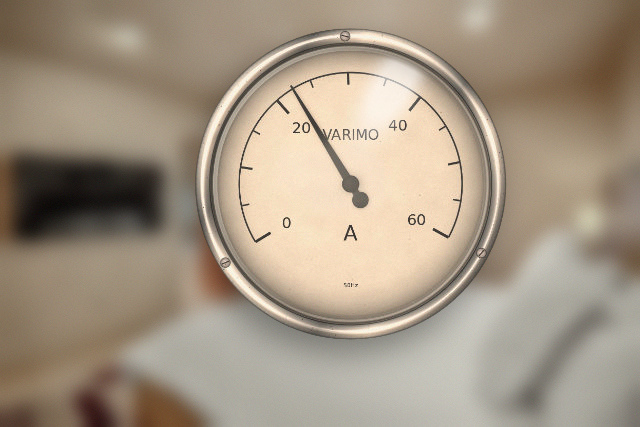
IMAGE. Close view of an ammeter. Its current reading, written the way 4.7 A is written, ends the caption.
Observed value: 22.5 A
